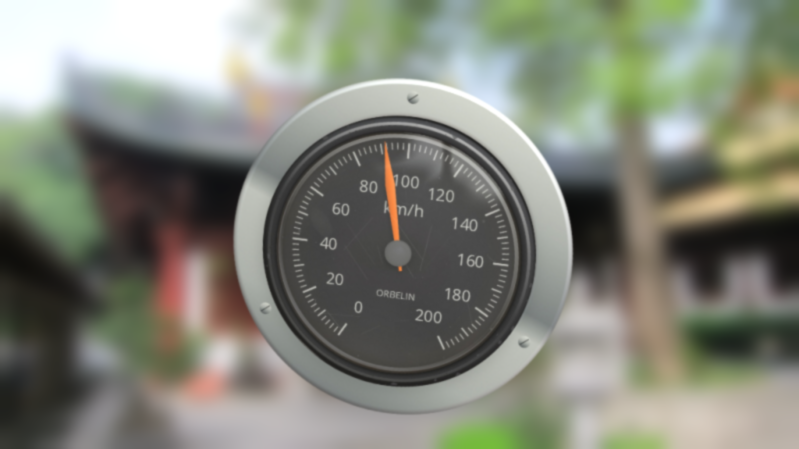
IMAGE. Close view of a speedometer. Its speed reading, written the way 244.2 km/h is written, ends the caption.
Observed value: 92 km/h
